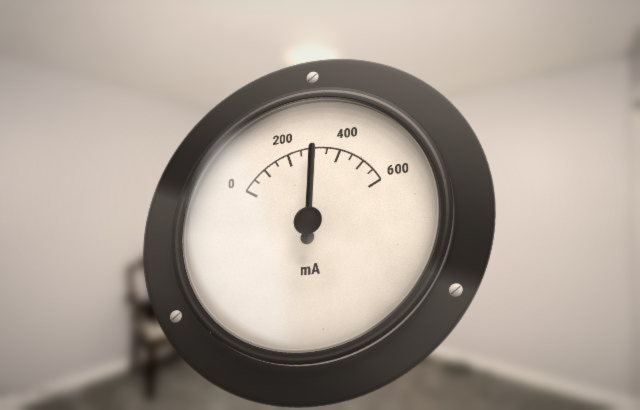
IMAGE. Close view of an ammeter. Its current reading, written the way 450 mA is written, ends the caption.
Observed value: 300 mA
